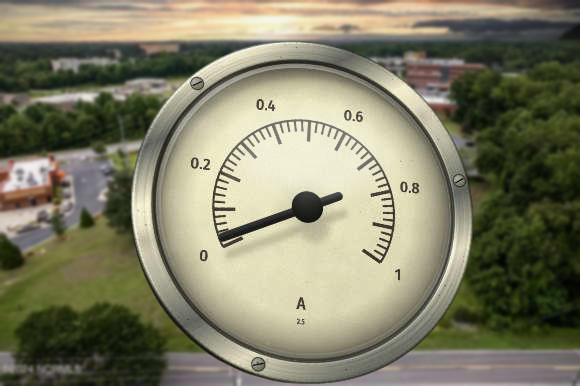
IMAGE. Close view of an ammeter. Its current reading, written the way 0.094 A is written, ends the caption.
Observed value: 0.02 A
